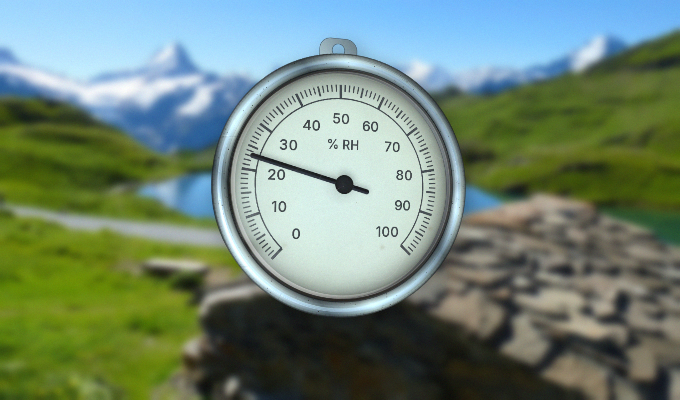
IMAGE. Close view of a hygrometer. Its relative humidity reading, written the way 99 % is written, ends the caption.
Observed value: 23 %
